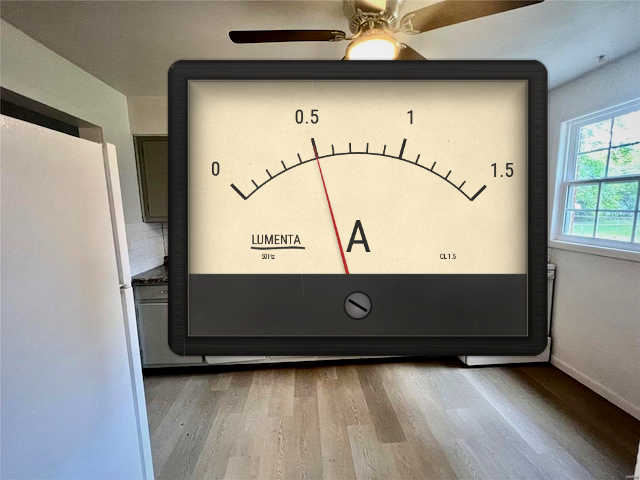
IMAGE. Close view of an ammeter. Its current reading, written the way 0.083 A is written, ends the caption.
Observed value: 0.5 A
